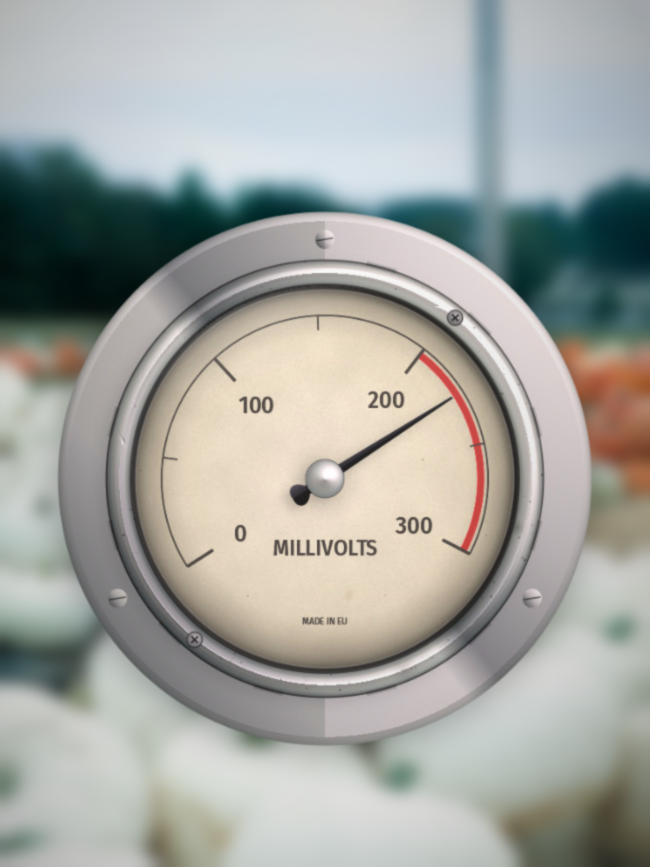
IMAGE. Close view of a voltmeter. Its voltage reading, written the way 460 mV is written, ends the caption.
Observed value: 225 mV
